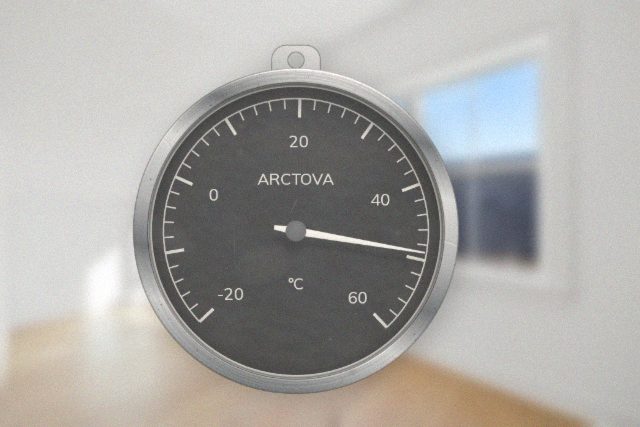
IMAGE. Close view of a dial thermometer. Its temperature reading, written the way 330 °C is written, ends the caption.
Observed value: 49 °C
